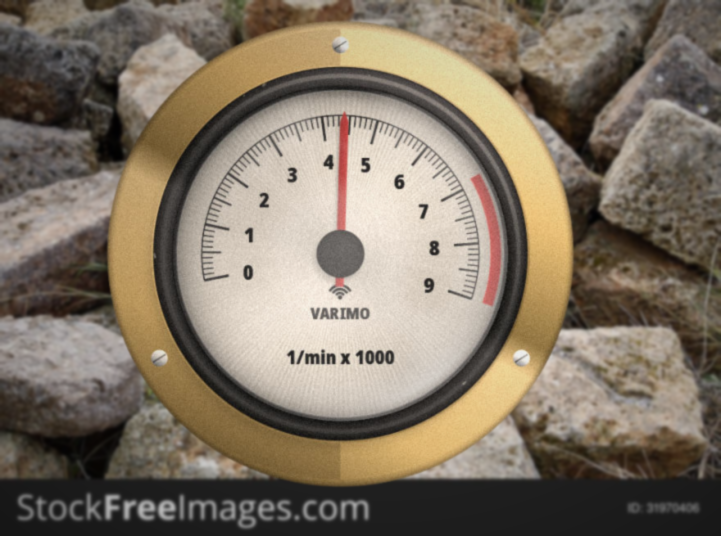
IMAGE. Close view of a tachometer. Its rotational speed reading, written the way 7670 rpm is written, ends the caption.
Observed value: 4400 rpm
